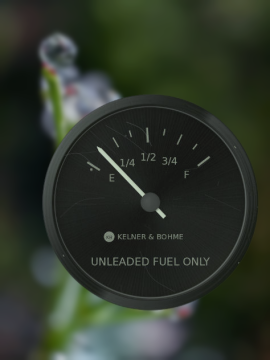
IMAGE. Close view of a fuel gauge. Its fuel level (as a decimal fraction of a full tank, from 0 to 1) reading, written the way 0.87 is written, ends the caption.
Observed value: 0.125
